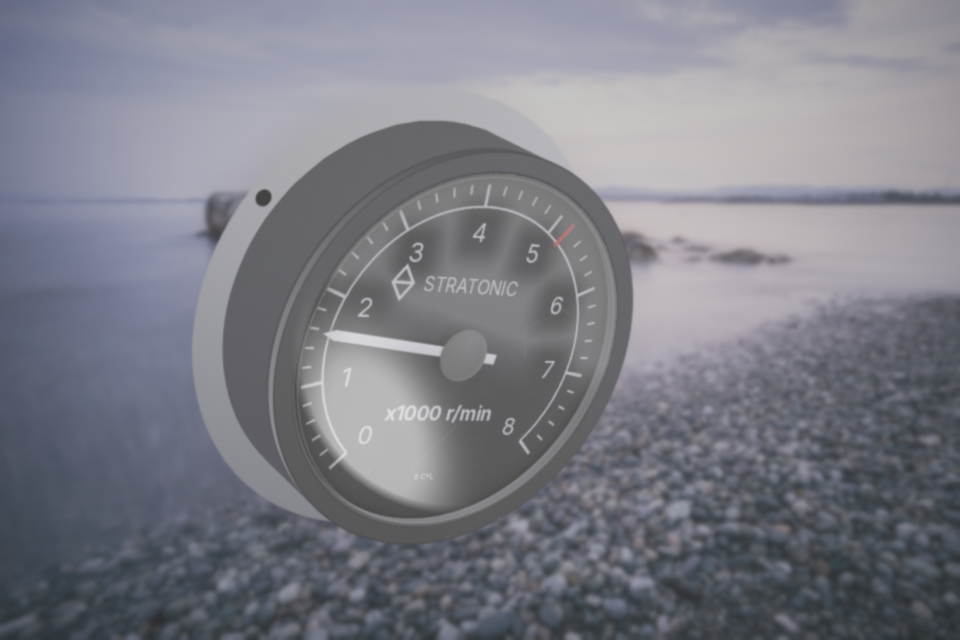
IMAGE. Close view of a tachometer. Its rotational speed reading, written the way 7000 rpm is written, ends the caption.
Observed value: 1600 rpm
